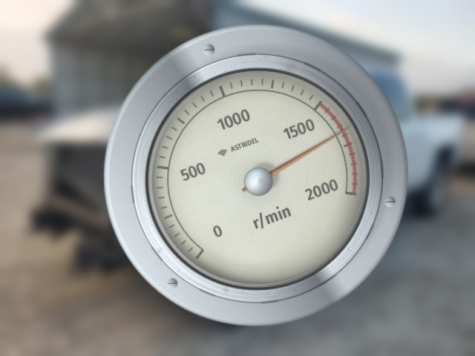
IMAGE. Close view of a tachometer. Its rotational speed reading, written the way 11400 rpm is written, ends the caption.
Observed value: 1675 rpm
